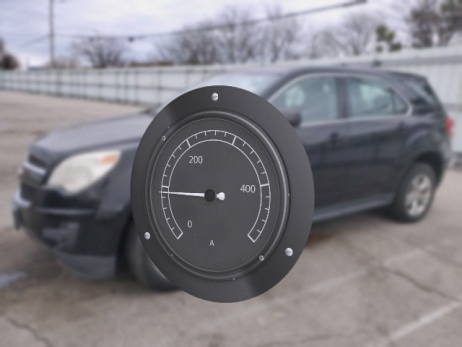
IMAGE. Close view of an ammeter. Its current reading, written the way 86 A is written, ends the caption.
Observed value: 90 A
